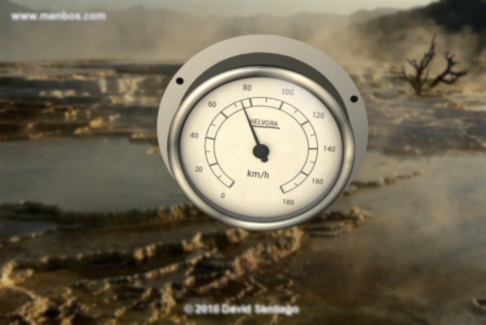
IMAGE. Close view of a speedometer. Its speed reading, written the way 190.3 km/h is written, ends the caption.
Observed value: 75 km/h
